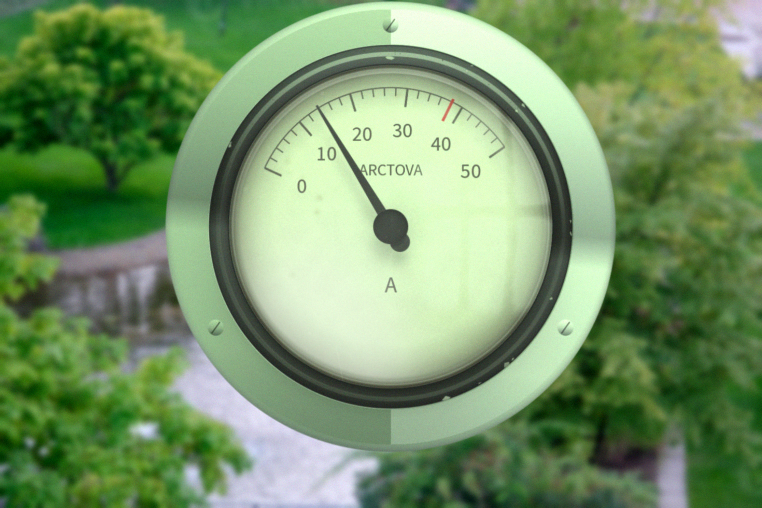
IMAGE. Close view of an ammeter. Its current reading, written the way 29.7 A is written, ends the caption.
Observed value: 14 A
